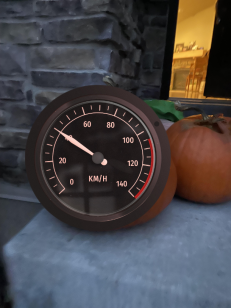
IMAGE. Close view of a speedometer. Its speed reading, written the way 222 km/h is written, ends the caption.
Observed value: 40 km/h
